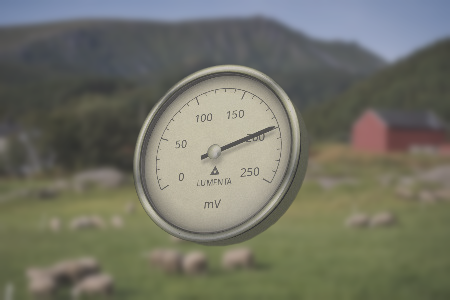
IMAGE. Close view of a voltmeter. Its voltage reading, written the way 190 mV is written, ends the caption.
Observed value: 200 mV
